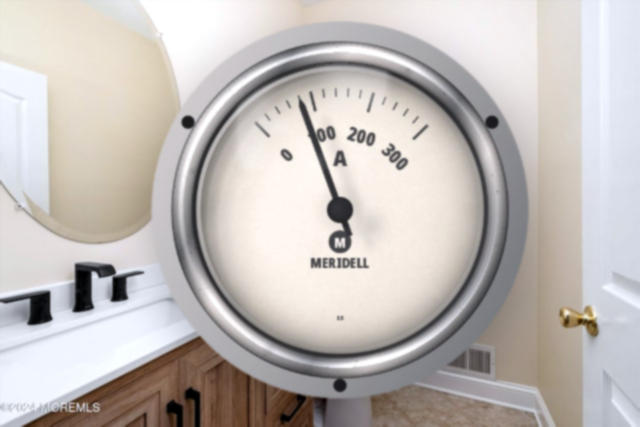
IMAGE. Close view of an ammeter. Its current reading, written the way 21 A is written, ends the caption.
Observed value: 80 A
